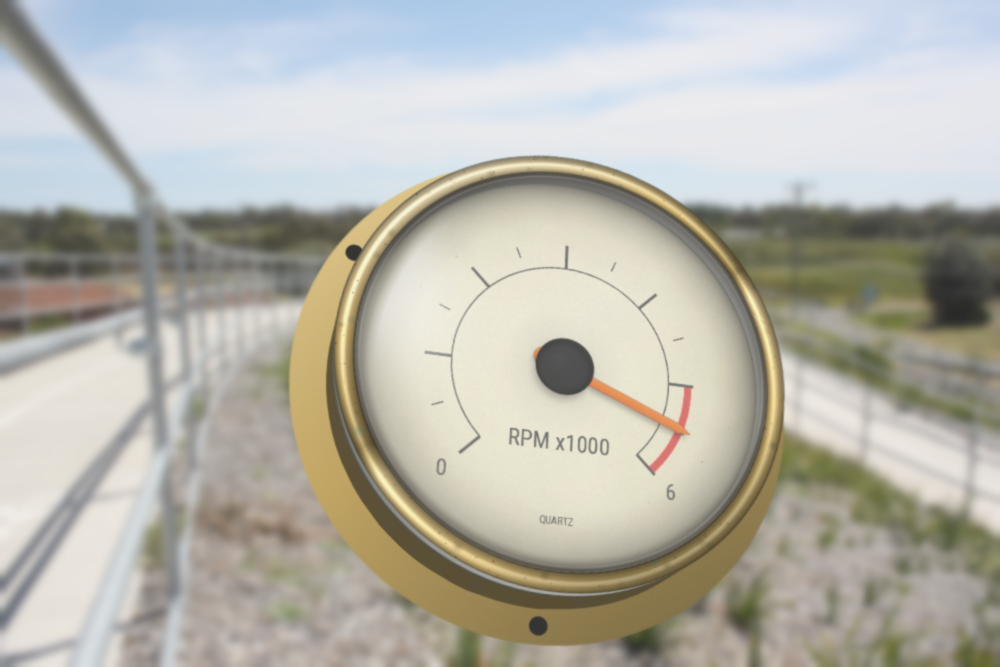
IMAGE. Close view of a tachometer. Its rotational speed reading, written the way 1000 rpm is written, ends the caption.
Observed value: 5500 rpm
